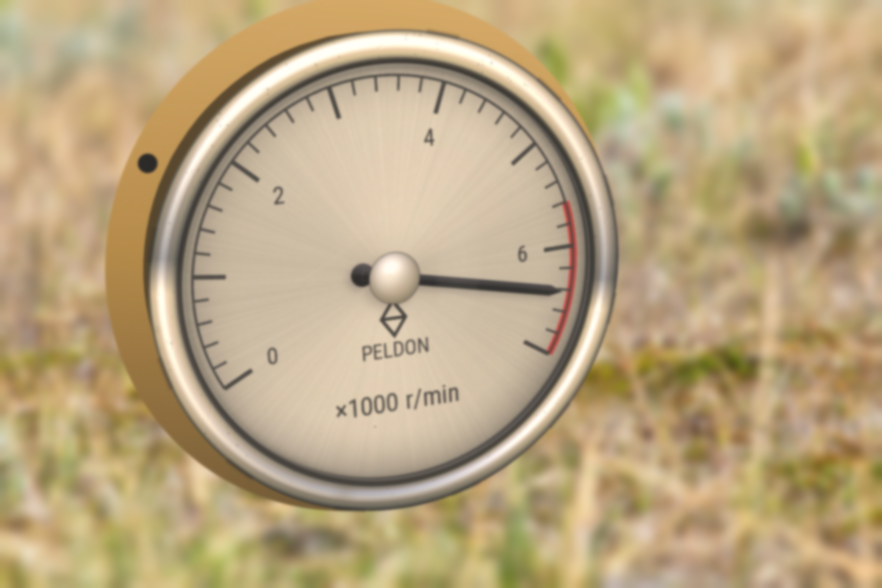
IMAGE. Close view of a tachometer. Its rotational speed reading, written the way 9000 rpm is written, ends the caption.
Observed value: 6400 rpm
